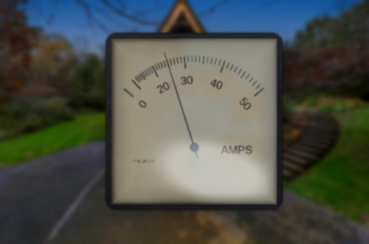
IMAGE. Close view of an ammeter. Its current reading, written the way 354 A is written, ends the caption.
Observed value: 25 A
